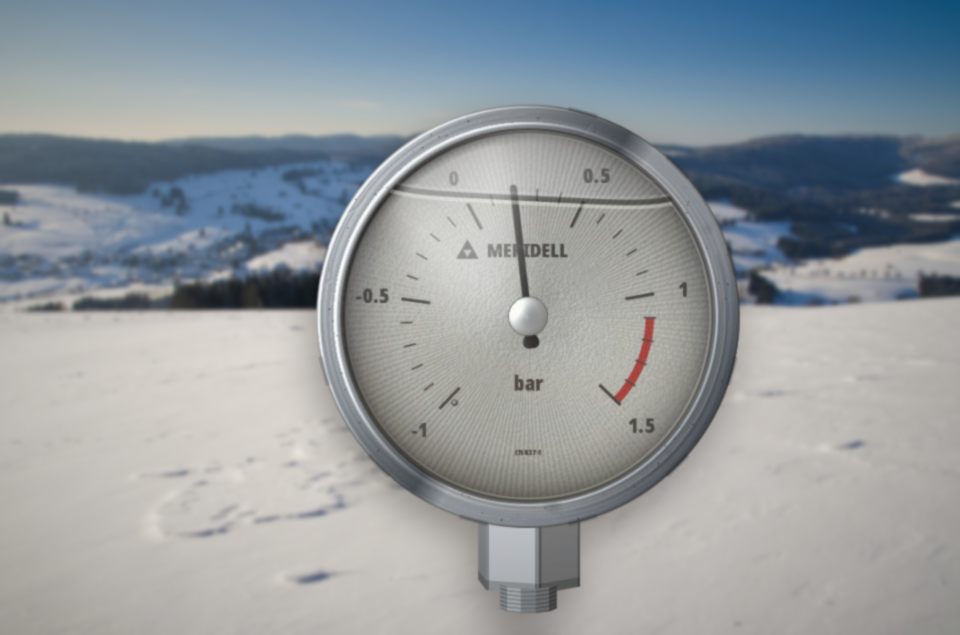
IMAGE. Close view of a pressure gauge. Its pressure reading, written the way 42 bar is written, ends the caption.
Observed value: 0.2 bar
